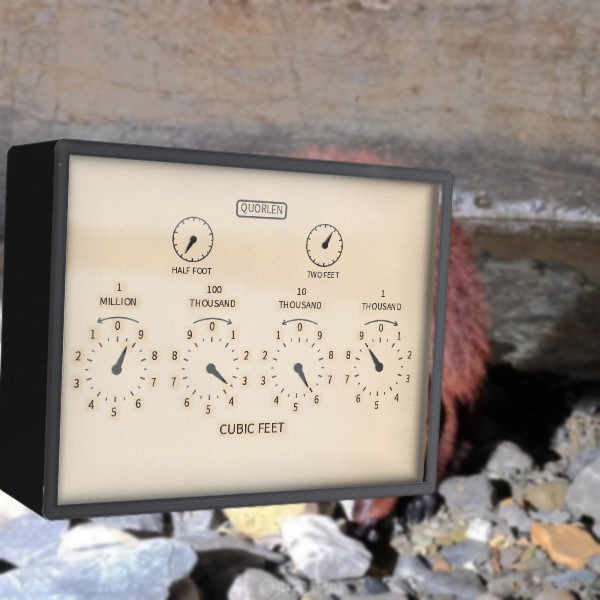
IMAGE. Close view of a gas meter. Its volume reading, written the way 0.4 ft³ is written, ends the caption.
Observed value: 935900 ft³
